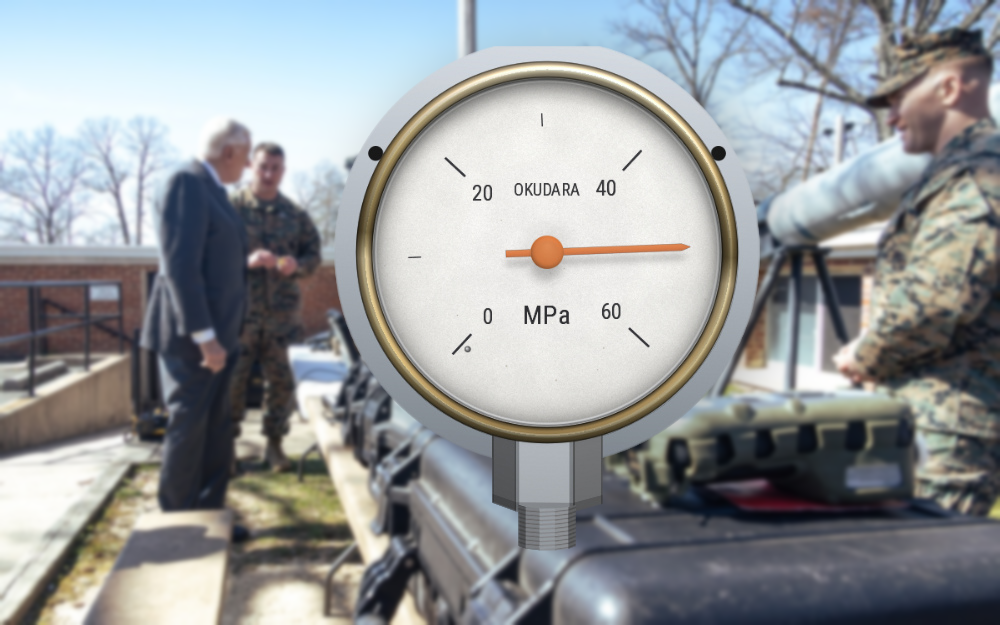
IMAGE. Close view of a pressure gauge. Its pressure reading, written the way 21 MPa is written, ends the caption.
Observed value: 50 MPa
